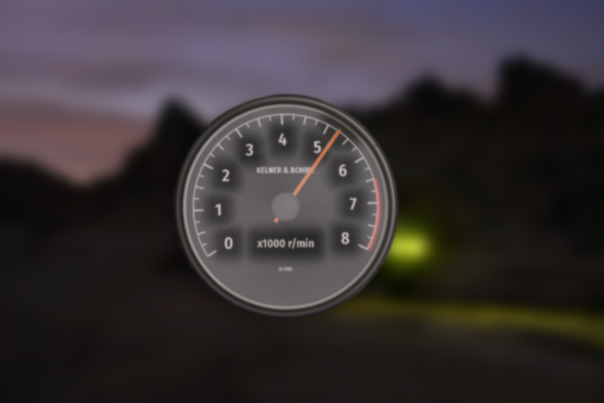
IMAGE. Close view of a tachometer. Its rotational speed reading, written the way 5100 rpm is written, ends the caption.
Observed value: 5250 rpm
